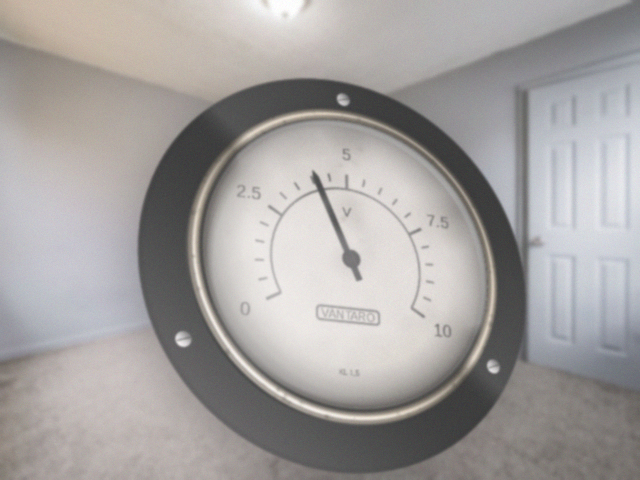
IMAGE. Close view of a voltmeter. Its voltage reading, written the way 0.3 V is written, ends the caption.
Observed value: 4 V
